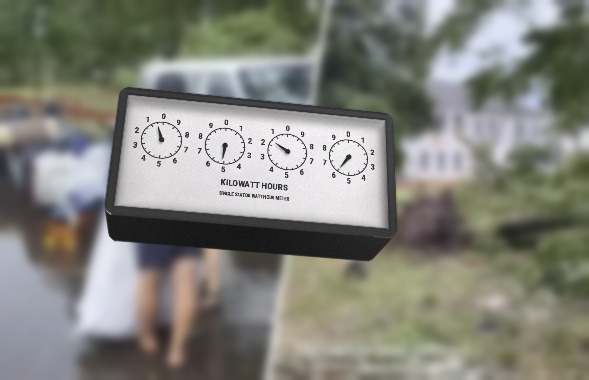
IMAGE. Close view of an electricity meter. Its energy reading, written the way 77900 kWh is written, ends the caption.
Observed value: 516 kWh
